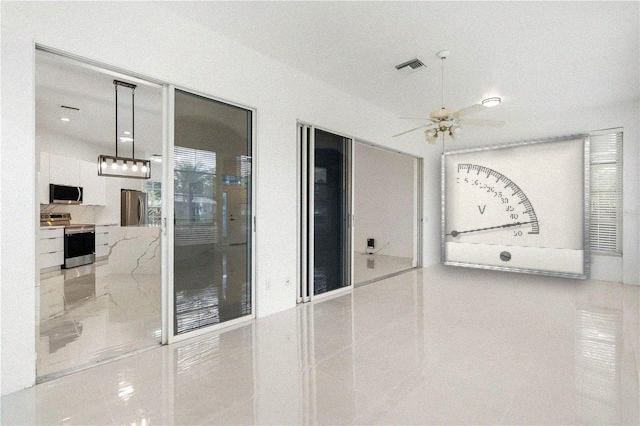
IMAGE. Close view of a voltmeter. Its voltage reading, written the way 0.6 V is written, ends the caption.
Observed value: 45 V
